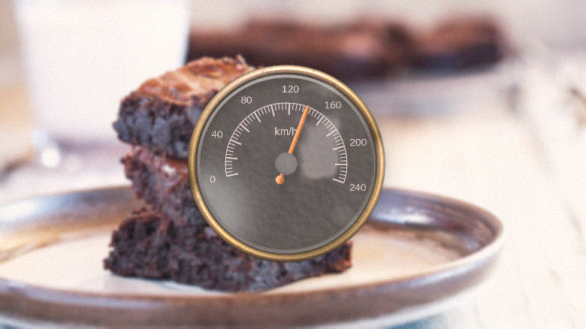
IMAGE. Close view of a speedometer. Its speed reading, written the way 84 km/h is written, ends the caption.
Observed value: 140 km/h
